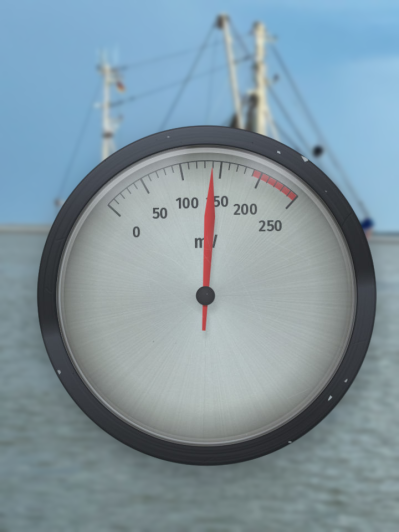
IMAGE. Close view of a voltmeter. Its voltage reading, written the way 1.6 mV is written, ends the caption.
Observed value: 140 mV
